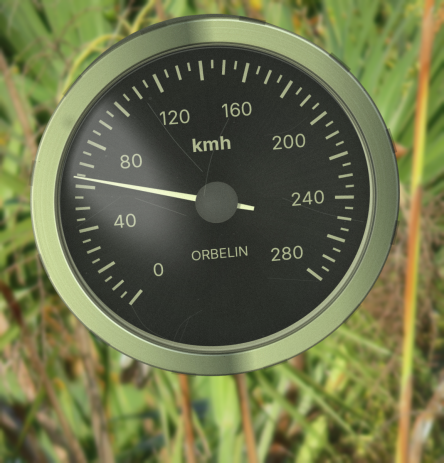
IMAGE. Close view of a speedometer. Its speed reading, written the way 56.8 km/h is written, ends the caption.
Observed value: 65 km/h
